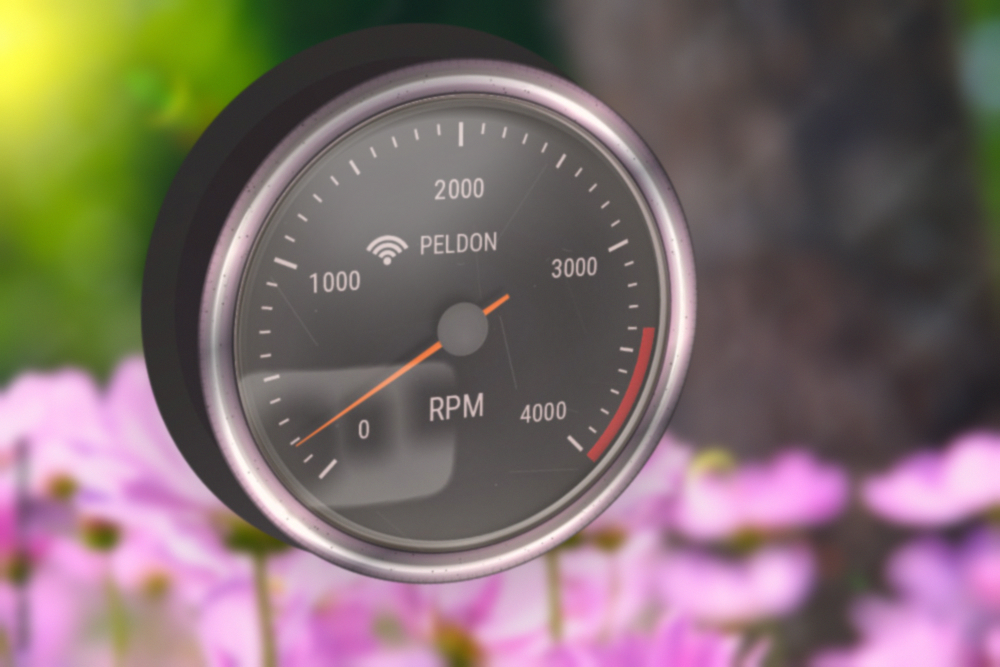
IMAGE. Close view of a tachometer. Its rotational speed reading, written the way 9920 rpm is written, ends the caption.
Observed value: 200 rpm
